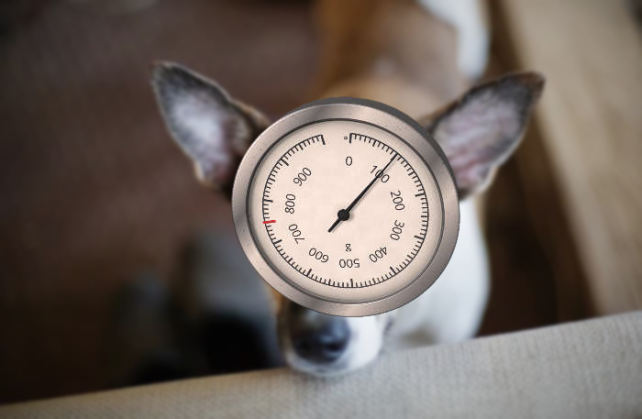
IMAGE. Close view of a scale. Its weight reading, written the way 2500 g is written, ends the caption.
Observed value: 100 g
